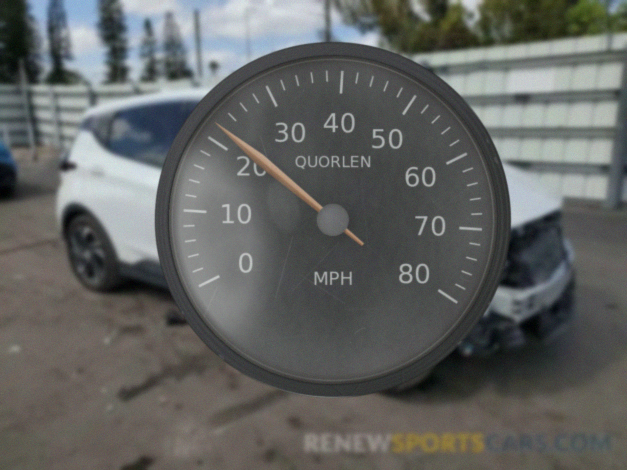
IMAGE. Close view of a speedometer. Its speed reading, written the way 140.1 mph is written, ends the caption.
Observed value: 22 mph
